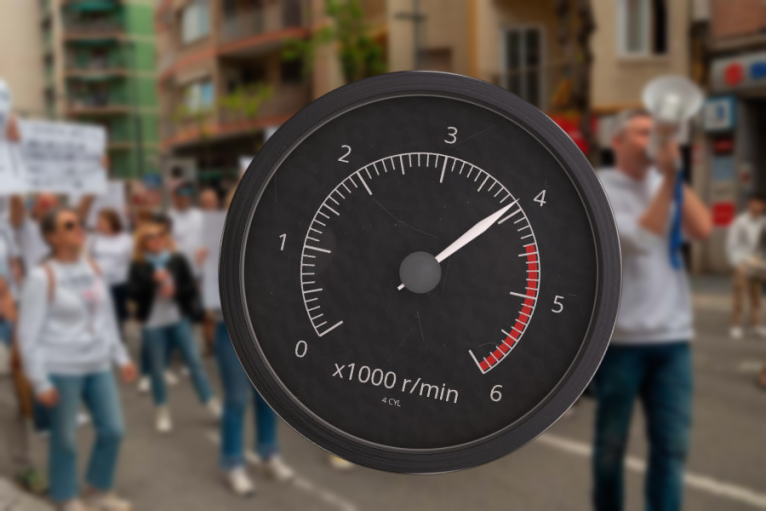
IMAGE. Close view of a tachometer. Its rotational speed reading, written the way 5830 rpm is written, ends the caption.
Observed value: 3900 rpm
